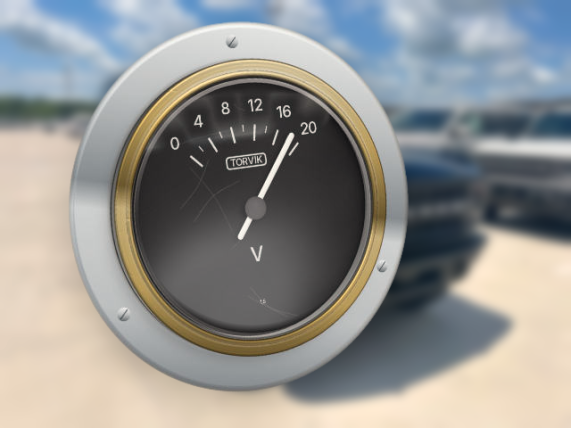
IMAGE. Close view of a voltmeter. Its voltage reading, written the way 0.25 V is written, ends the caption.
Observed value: 18 V
